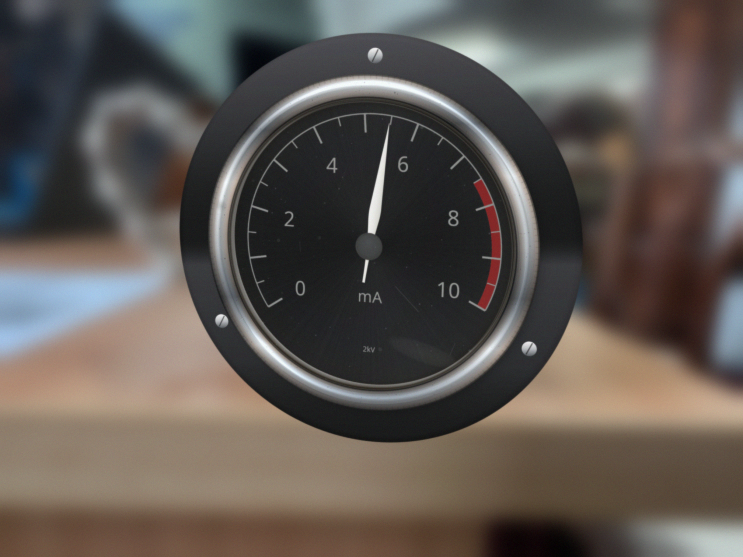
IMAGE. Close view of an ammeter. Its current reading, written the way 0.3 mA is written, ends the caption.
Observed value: 5.5 mA
